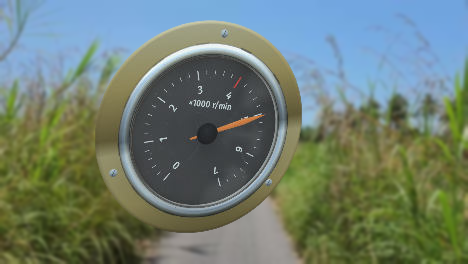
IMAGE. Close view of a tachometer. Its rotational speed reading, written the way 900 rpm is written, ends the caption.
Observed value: 5000 rpm
